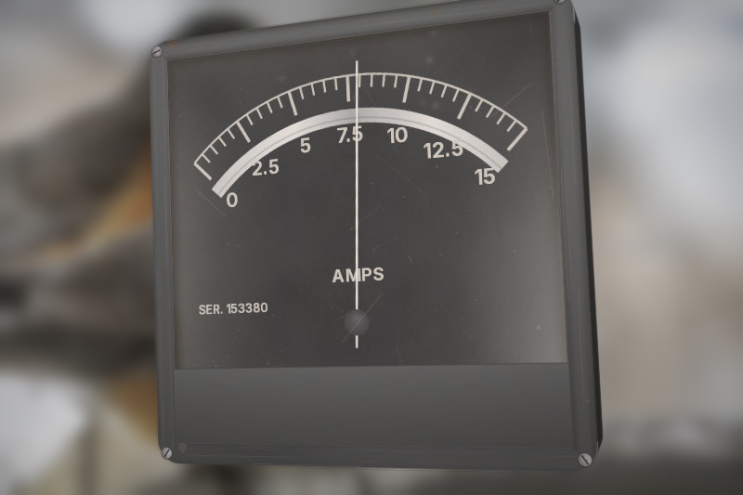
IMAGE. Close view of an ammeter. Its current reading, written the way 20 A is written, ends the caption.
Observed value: 8 A
